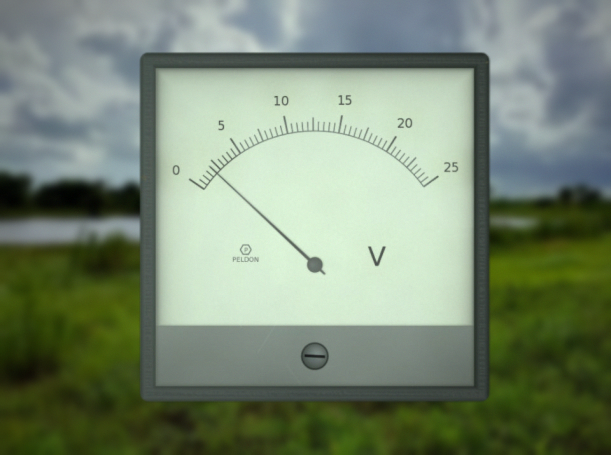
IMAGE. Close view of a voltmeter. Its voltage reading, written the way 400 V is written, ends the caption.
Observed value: 2 V
